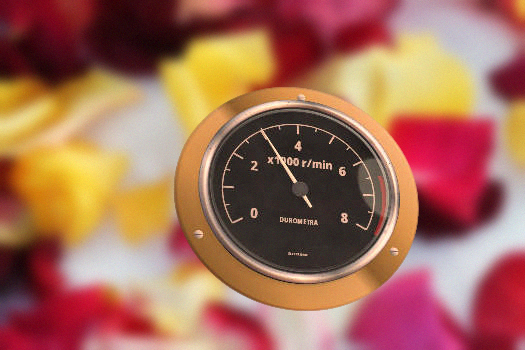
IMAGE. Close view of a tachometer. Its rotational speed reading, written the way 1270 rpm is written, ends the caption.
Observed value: 3000 rpm
